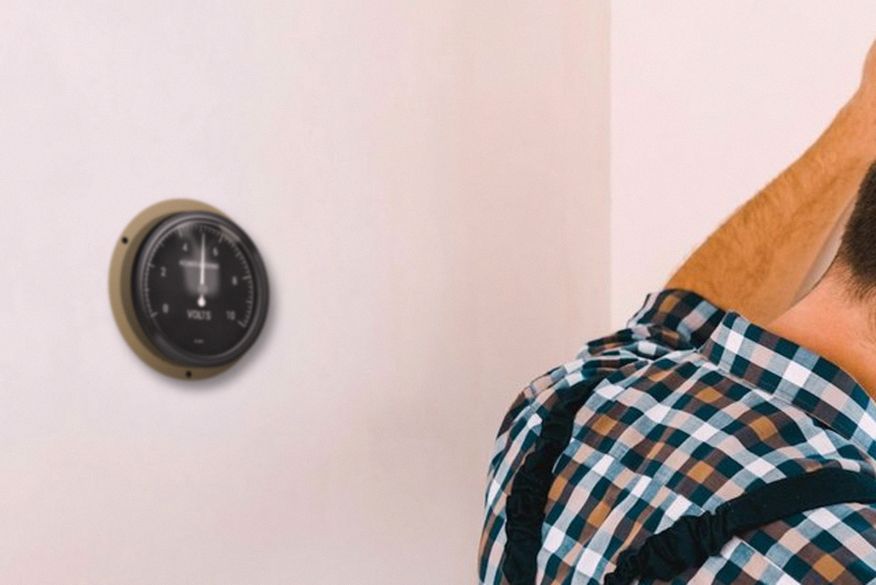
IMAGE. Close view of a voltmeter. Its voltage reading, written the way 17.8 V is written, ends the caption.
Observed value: 5 V
